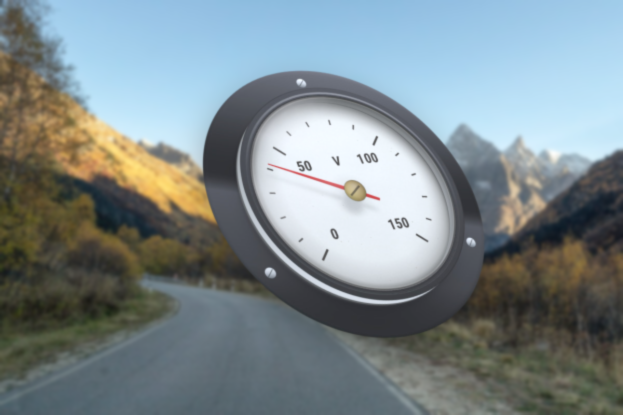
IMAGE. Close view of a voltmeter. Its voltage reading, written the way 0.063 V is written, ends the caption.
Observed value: 40 V
